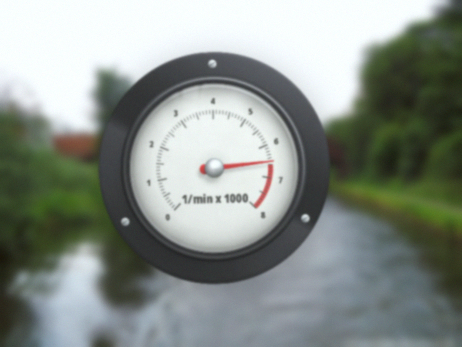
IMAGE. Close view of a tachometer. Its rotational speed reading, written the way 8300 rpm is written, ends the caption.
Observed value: 6500 rpm
